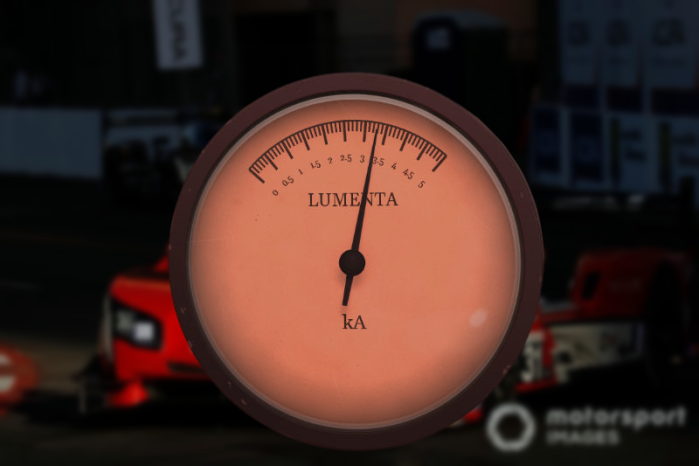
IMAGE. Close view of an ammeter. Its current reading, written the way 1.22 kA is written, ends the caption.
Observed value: 3.3 kA
